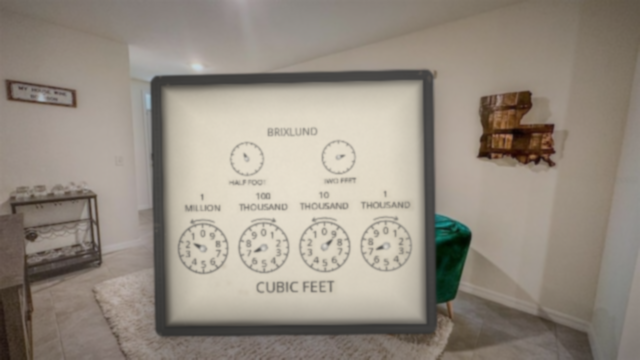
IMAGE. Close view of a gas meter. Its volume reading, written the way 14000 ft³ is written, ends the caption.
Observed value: 168700 ft³
